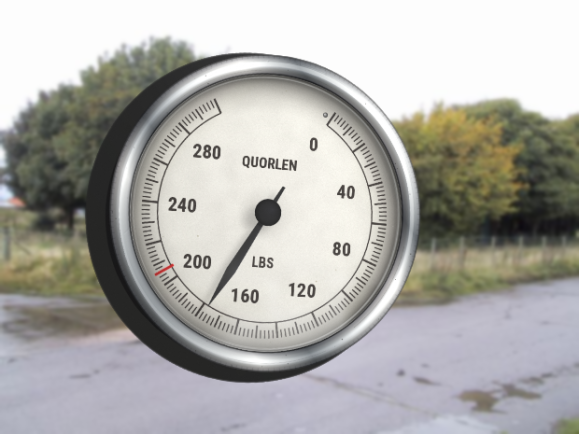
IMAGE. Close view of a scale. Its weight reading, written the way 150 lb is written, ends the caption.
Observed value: 178 lb
